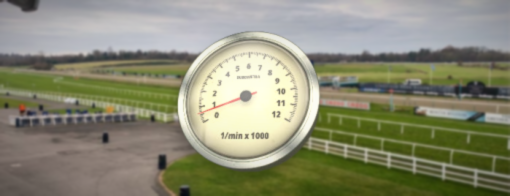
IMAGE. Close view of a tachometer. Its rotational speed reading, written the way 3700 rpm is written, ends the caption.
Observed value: 500 rpm
